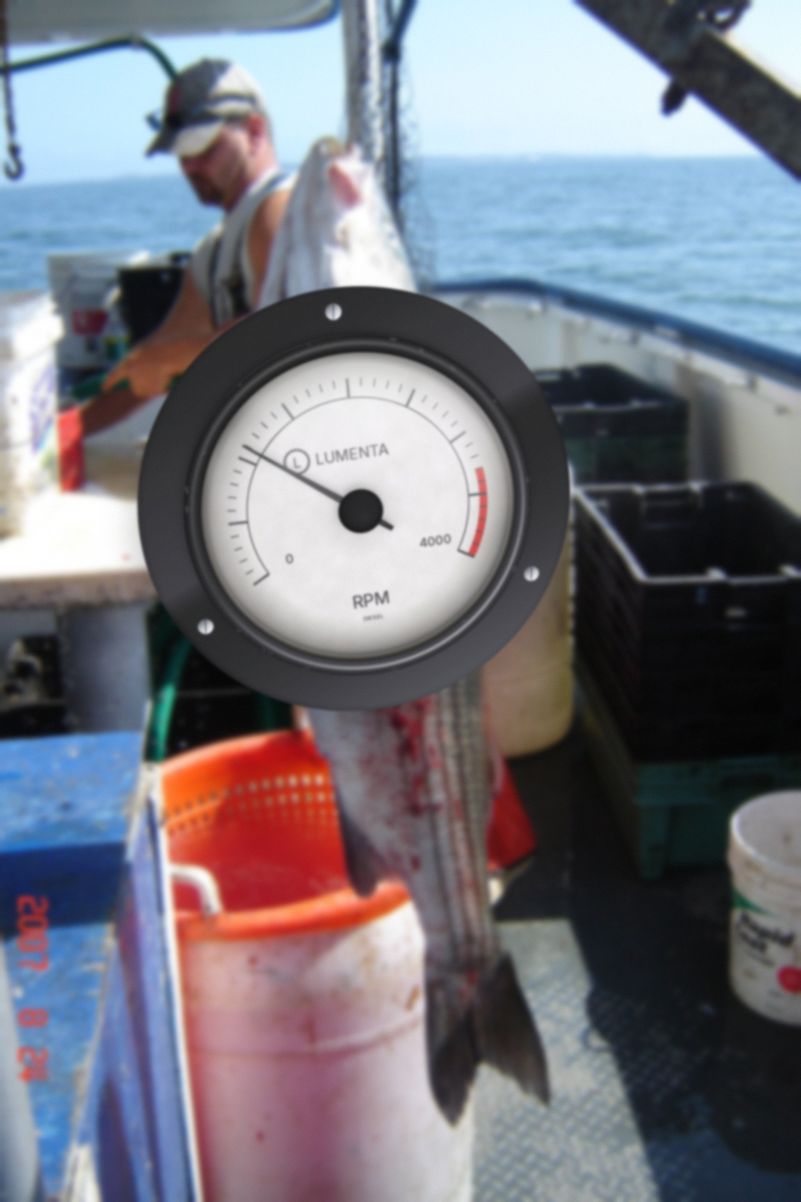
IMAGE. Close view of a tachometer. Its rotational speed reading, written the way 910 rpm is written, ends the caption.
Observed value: 1100 rpm
